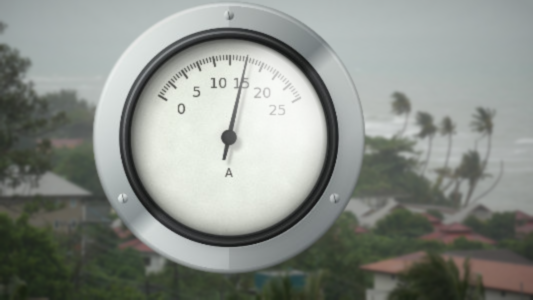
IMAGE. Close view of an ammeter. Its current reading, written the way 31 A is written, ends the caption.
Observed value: 15 A
